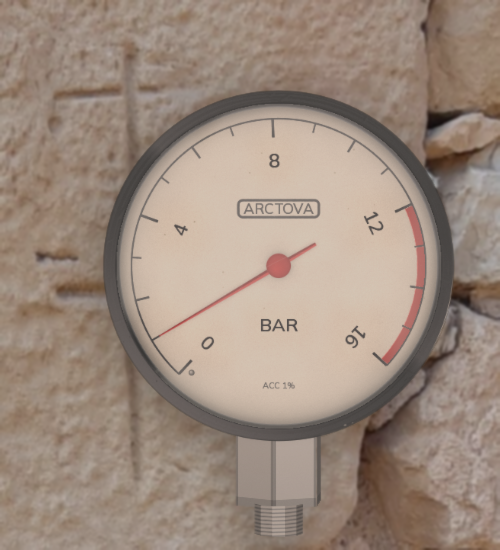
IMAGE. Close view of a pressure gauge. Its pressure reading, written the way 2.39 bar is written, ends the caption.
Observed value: 1 bar
